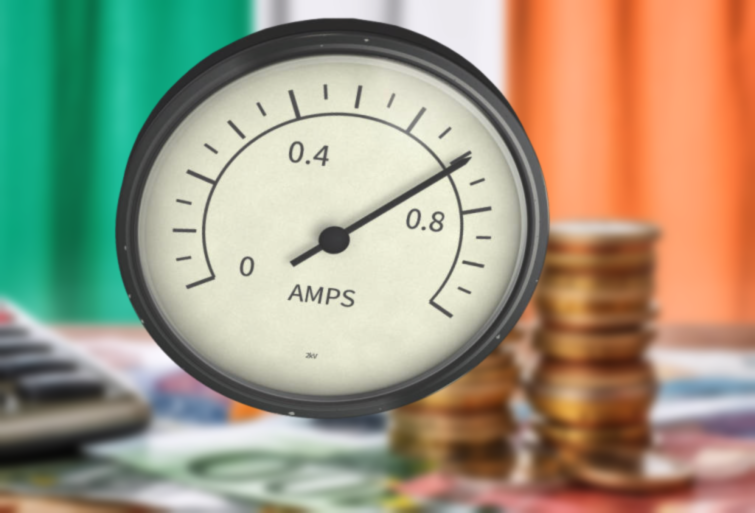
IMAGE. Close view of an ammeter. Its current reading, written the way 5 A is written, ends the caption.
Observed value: 0.7 A
